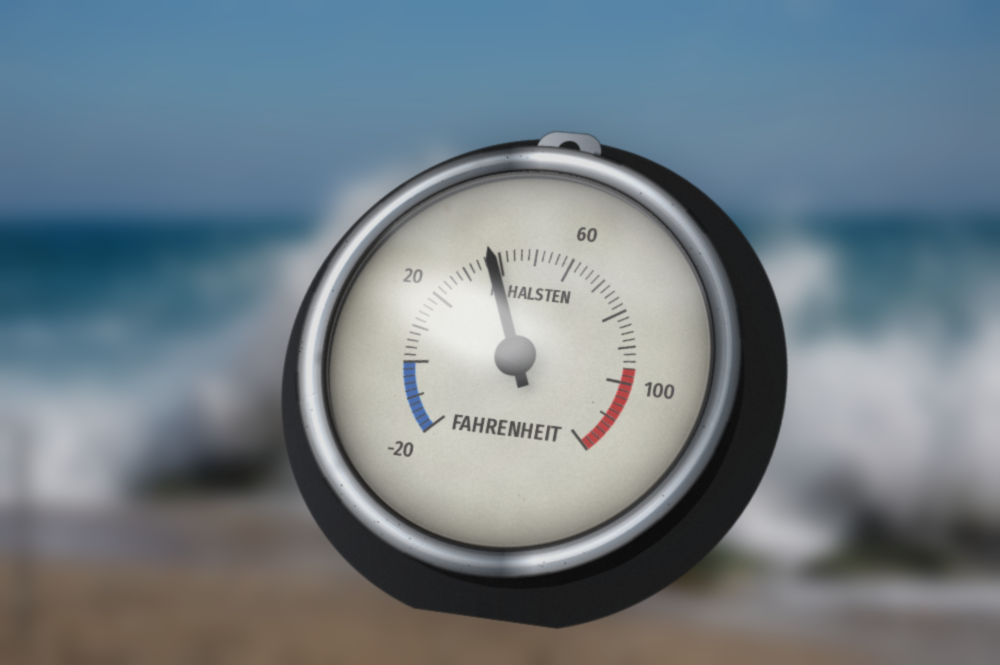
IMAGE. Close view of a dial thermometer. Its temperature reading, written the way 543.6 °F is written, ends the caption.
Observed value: 38 °F
